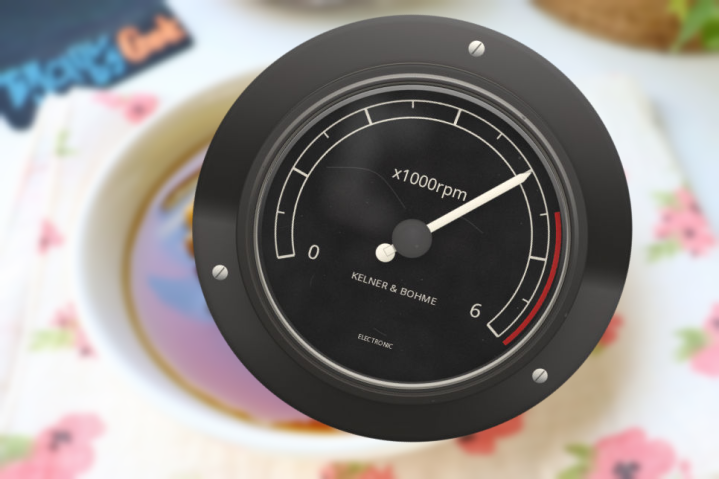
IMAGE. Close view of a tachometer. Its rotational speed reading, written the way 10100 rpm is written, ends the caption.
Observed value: 4000 rpm
